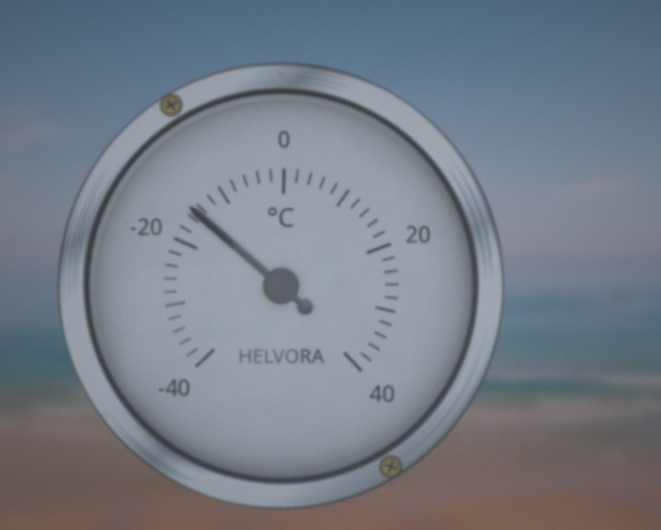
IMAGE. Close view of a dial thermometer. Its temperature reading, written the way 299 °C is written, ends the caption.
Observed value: -15 °C
